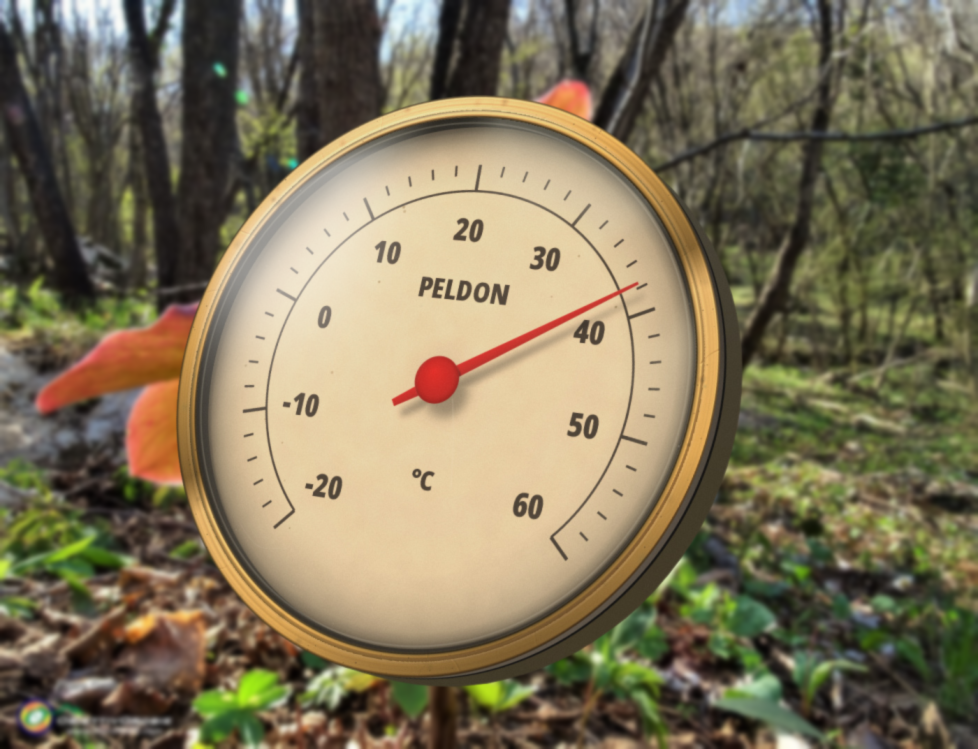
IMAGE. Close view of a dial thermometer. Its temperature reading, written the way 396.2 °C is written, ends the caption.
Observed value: 38 °C
